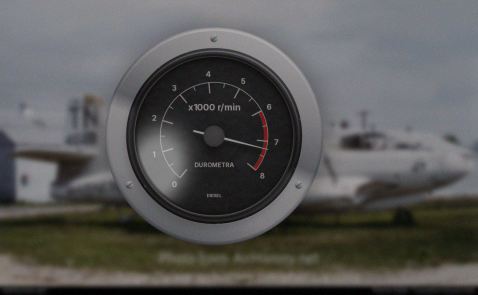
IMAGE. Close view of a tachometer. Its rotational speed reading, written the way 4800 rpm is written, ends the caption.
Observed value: 7250 rpm
